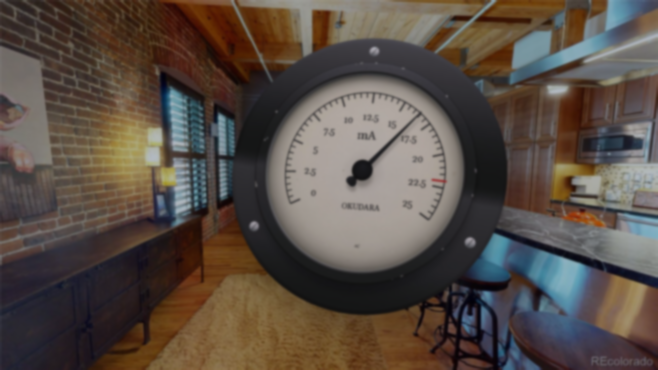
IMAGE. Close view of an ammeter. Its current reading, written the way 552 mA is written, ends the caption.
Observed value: 16.5 mA
